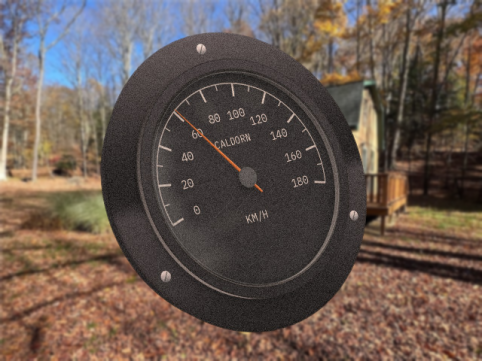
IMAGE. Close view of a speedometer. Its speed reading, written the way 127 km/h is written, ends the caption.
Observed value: 60 km/h
